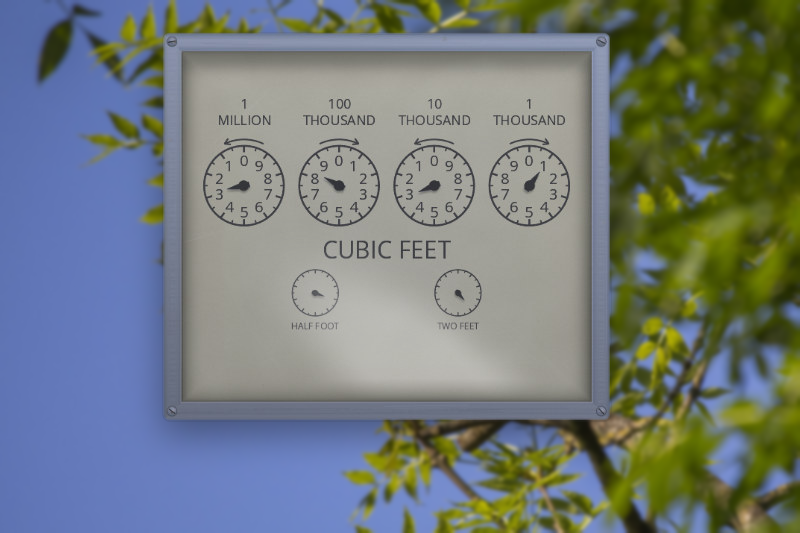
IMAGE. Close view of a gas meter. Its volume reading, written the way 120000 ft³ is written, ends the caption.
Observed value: 283100 ft³
